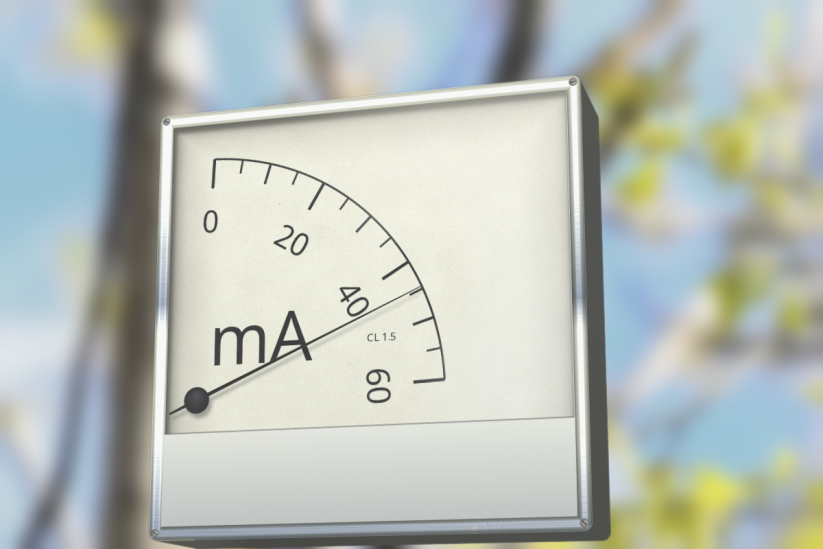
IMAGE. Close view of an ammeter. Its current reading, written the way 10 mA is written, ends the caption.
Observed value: 45 mA
